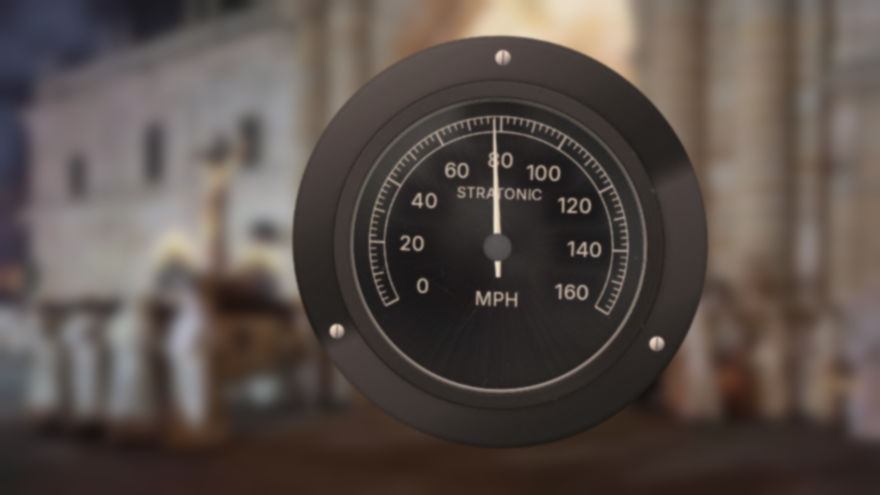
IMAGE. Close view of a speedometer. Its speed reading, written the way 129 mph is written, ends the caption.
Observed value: 78 mph
